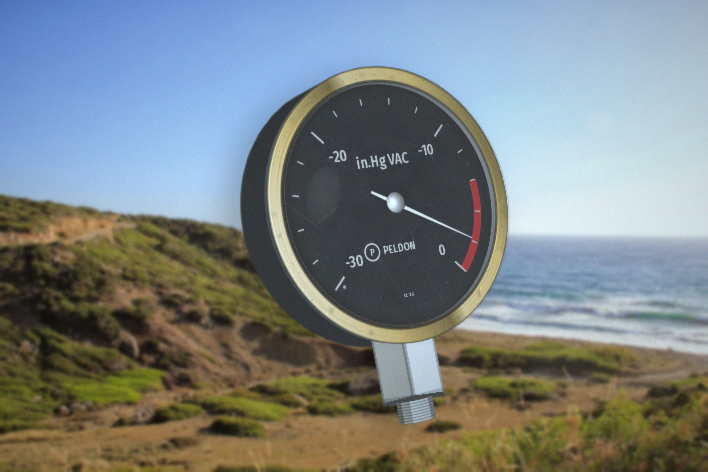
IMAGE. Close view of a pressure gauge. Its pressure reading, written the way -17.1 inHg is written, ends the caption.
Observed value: -2 inHg
